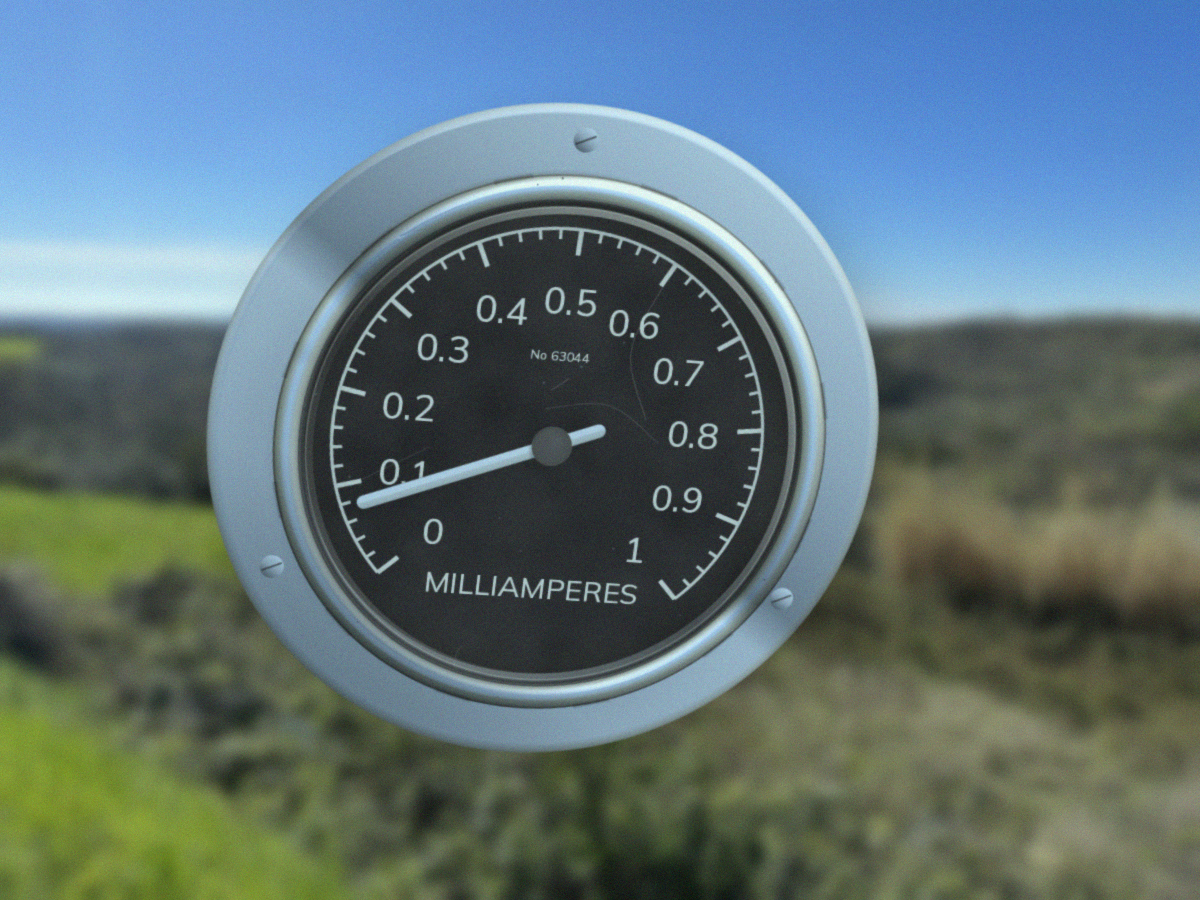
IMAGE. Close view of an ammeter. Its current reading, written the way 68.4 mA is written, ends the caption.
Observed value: 0.08 mA
